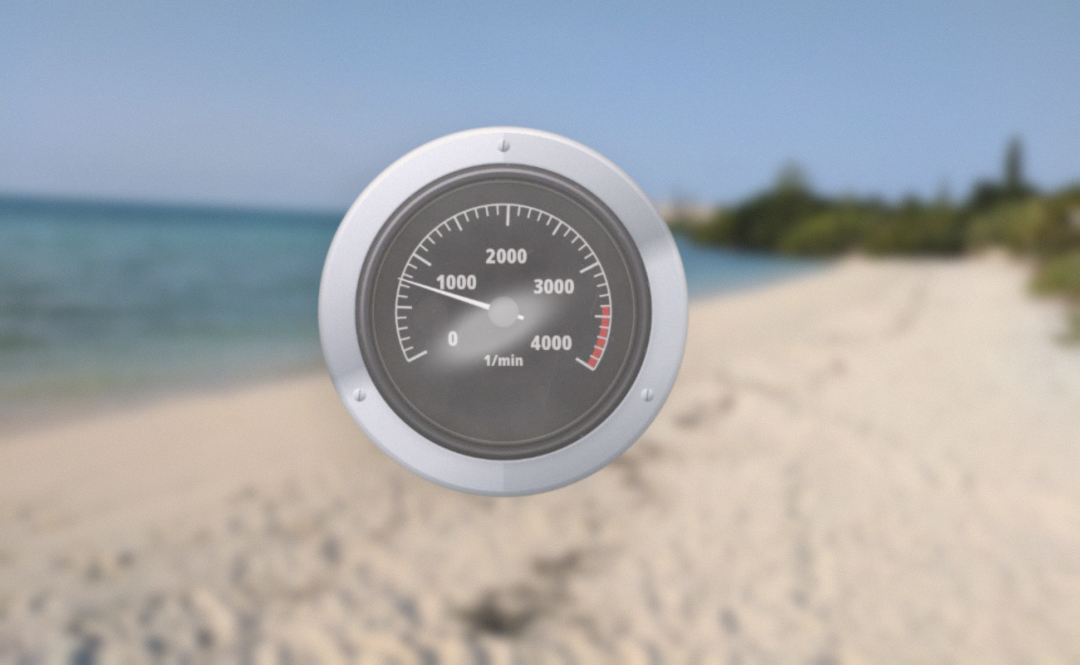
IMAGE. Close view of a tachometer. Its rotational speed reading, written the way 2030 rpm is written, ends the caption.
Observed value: 750 rpm
